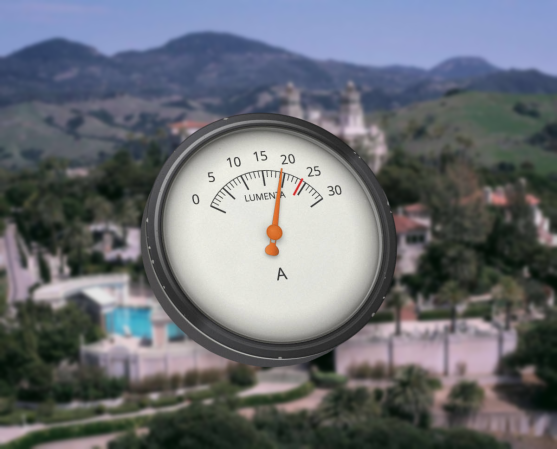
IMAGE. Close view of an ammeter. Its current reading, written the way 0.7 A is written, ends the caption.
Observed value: 19 A
